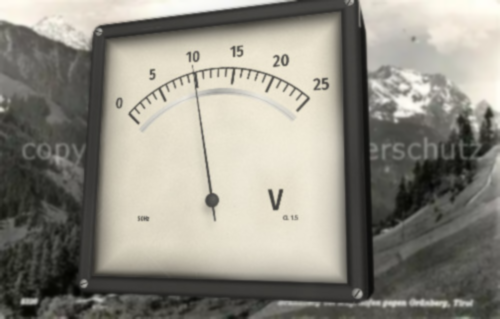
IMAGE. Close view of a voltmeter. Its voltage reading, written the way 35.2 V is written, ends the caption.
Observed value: 10 V
